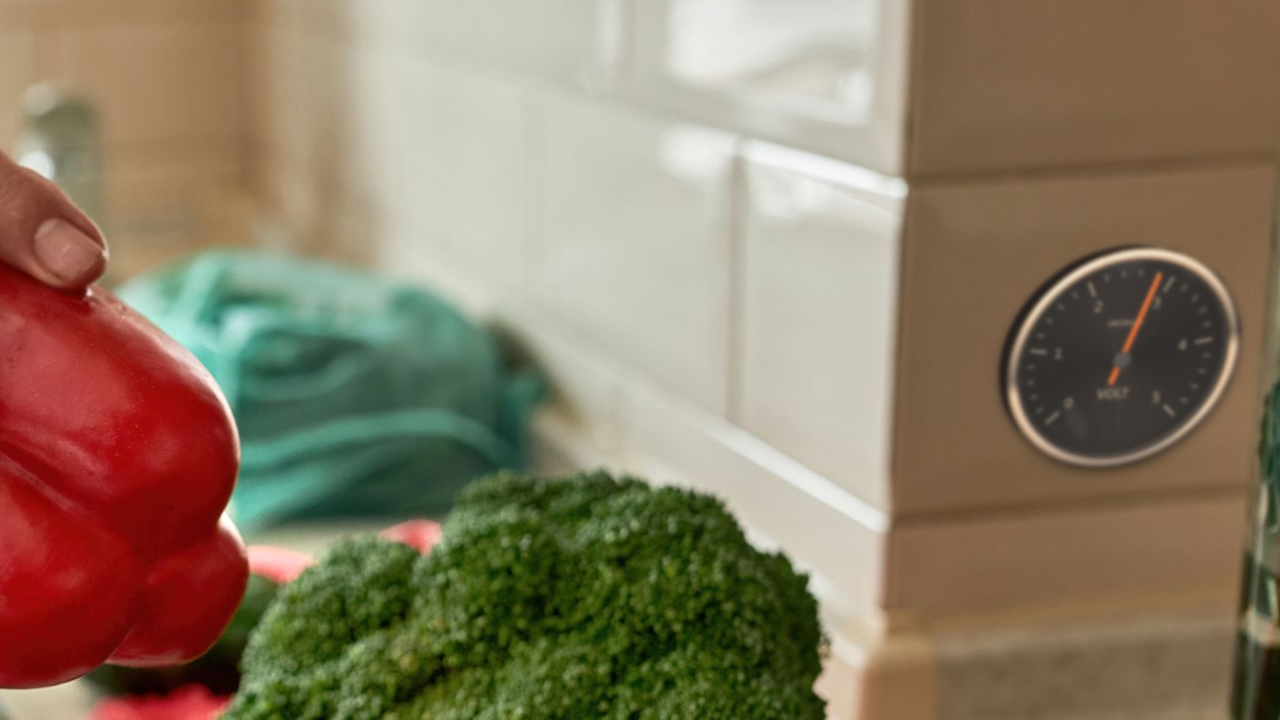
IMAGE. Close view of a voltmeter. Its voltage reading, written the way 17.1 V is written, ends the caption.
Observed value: 2.8 V
